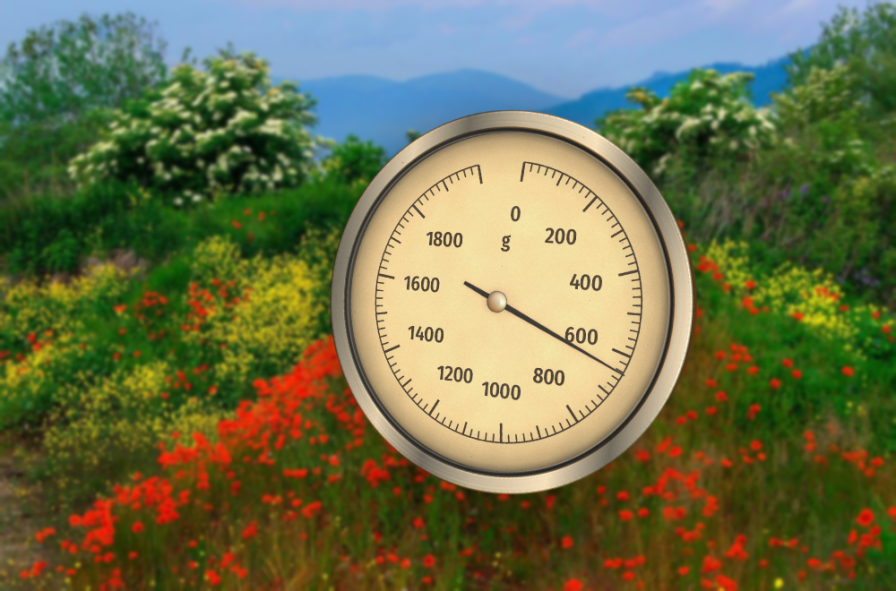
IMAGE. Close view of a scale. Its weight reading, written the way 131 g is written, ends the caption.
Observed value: 640 g
